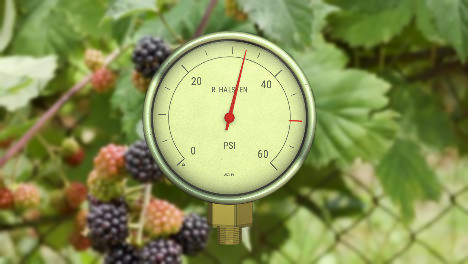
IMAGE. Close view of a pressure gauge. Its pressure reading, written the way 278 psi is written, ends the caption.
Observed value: 32.5 psi
